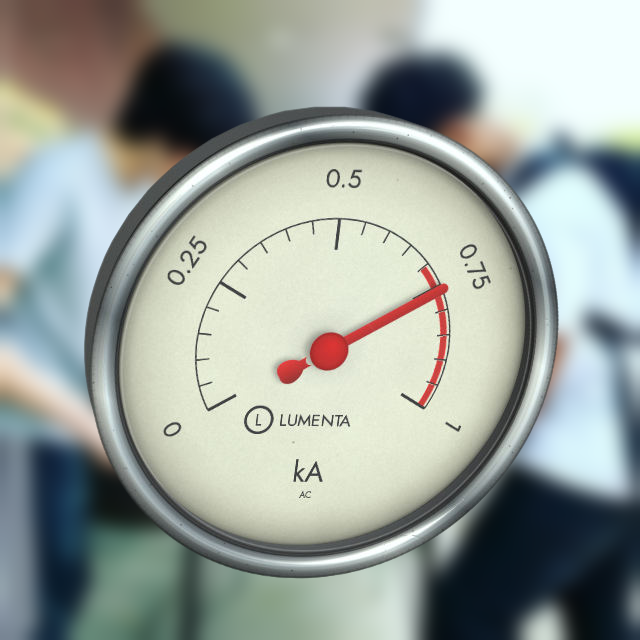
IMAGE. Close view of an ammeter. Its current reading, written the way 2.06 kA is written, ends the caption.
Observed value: 0.75 kA
